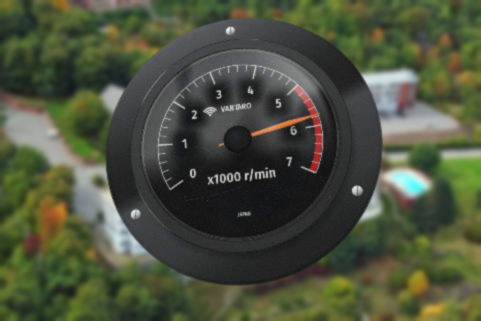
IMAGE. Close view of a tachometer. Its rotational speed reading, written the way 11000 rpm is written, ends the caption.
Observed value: 5800 rpm
